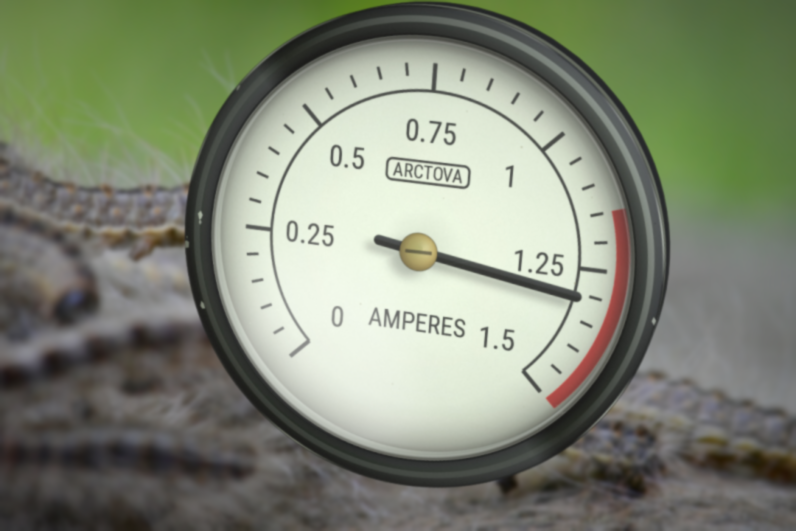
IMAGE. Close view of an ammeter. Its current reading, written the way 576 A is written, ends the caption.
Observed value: 1.3 A
